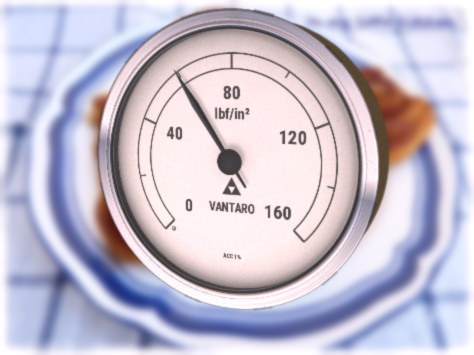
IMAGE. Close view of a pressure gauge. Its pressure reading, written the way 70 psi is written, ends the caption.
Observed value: 60 psi
